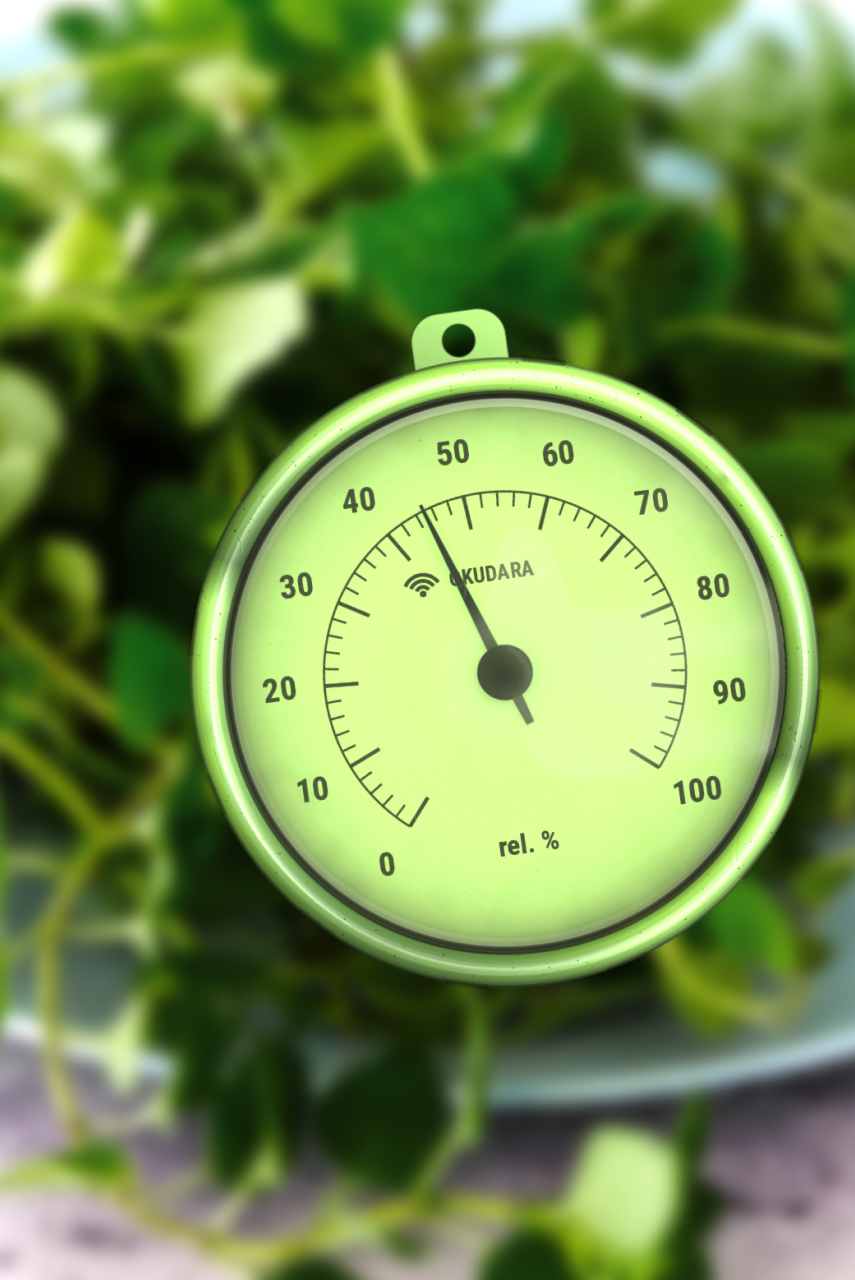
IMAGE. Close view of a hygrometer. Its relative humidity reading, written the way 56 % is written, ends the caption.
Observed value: 45 %
